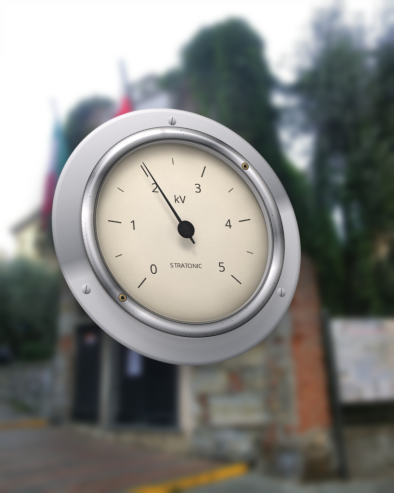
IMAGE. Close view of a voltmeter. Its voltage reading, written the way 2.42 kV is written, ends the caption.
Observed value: 2 kV
